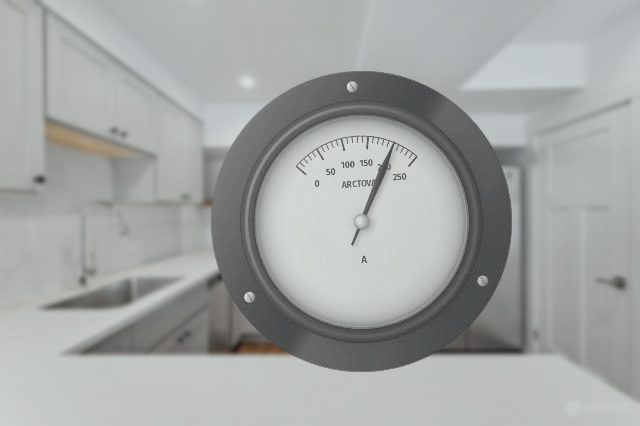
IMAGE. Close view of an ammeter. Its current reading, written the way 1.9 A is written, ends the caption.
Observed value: 200 A
